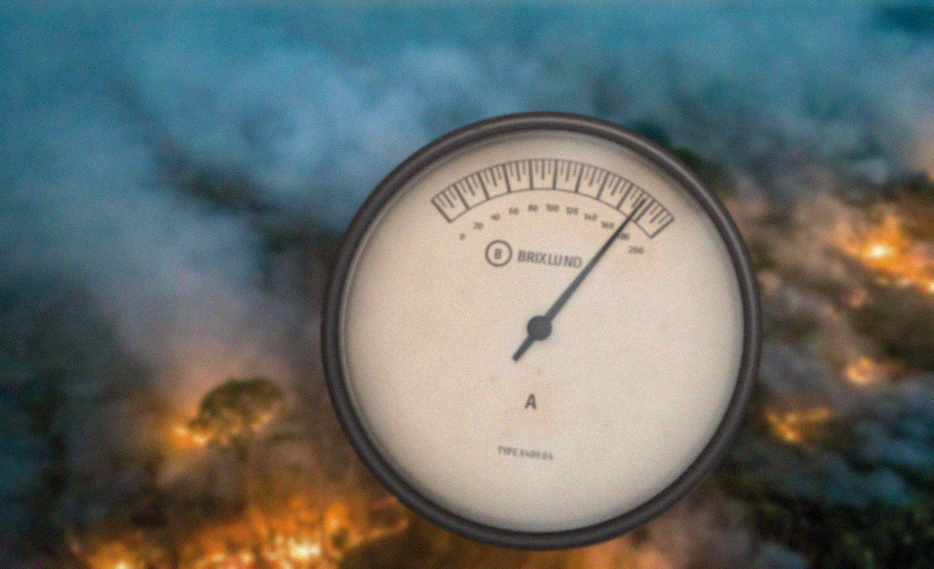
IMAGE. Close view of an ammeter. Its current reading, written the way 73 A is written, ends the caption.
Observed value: 175 A
